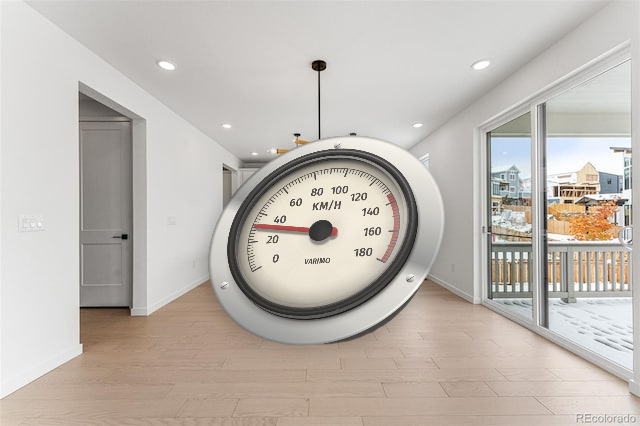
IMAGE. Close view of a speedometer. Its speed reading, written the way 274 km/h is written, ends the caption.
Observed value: 30 km/h
